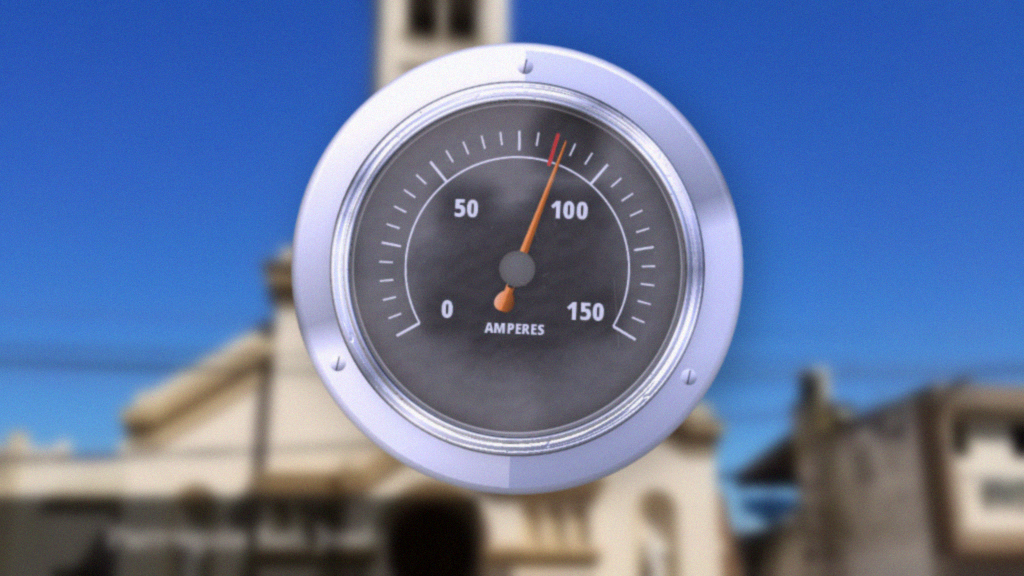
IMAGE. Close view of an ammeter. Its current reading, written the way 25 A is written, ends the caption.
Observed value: 87.5 A
